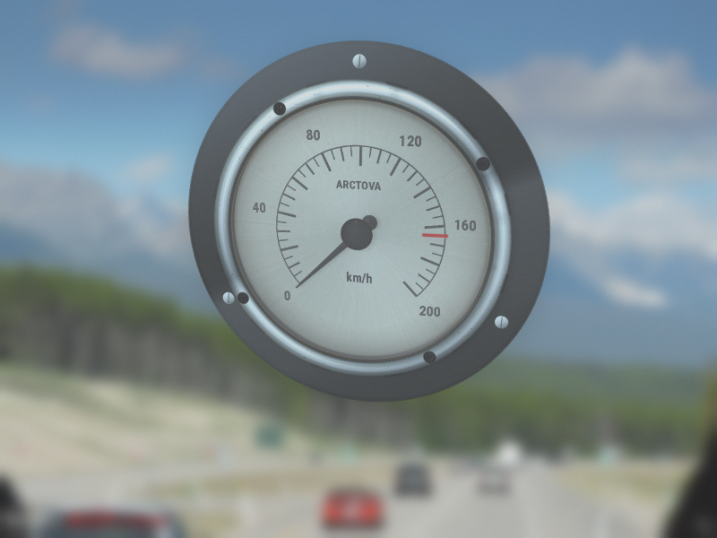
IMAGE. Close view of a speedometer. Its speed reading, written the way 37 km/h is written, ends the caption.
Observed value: 0 km/h
